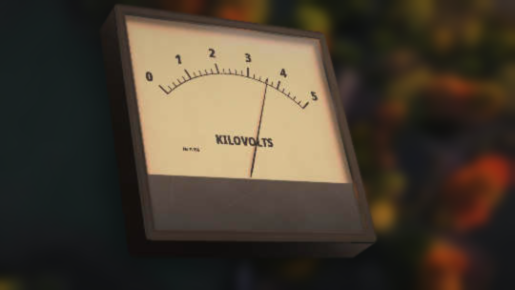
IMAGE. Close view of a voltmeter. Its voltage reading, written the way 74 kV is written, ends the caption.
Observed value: 3.6 kV
